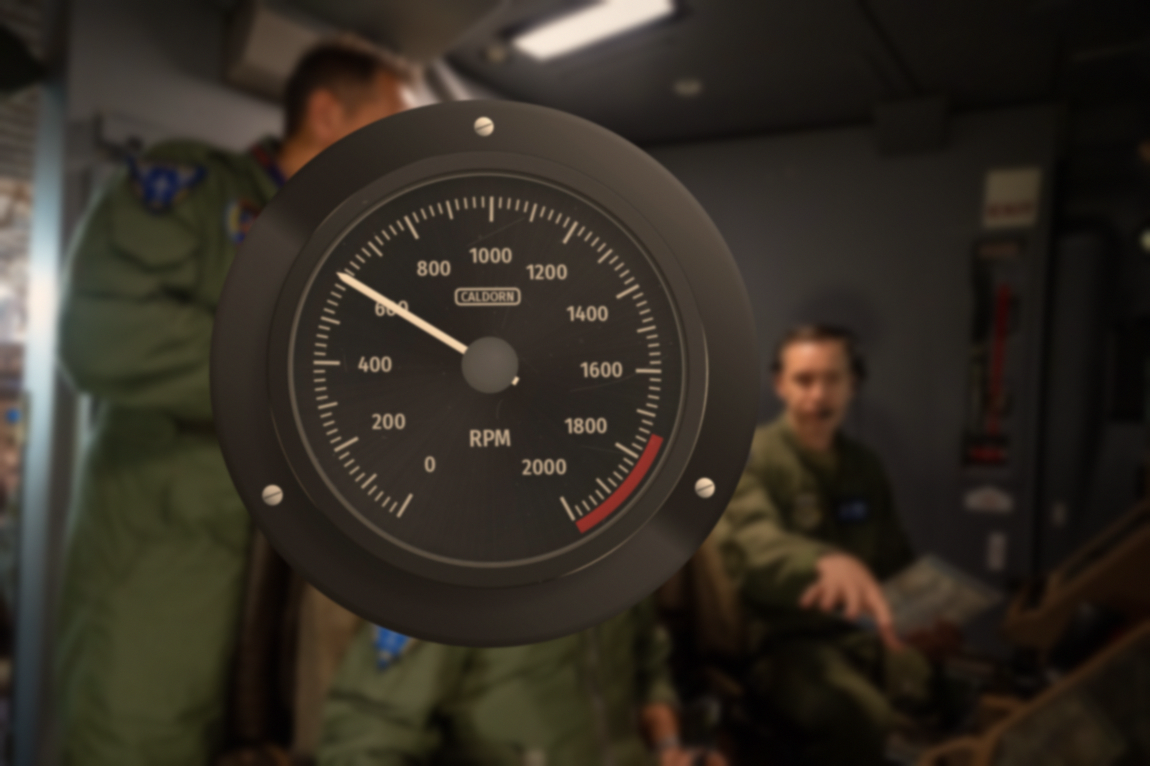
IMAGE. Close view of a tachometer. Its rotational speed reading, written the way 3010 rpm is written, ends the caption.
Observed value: 600 rpm
